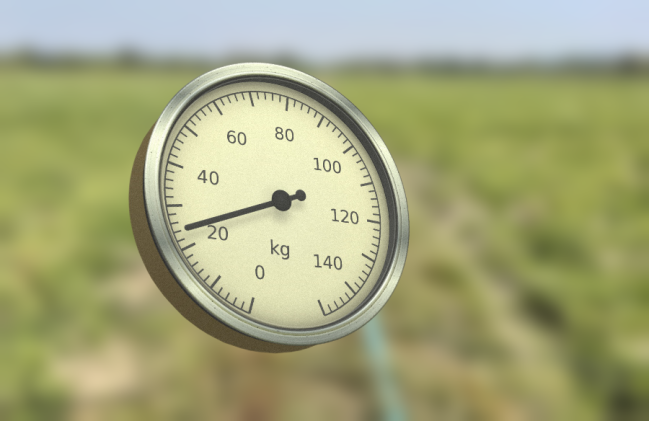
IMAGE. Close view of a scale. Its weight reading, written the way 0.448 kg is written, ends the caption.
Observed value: 24 kg
